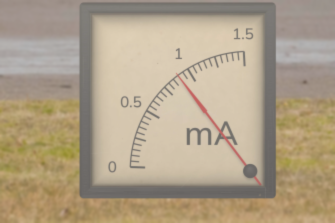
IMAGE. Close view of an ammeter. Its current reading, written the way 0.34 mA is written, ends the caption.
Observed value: 0.9 mA
